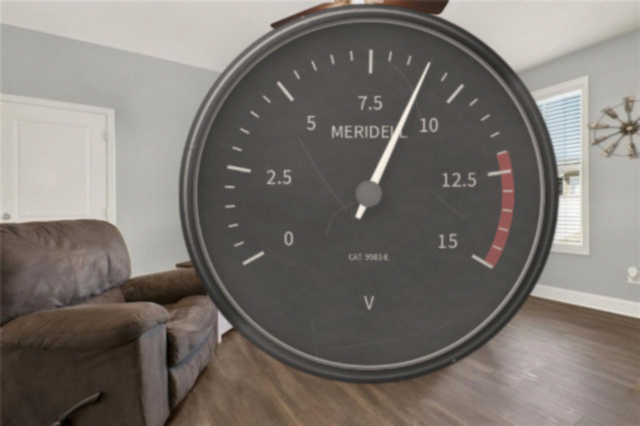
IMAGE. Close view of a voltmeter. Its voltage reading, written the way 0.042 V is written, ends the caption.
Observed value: 9 V
